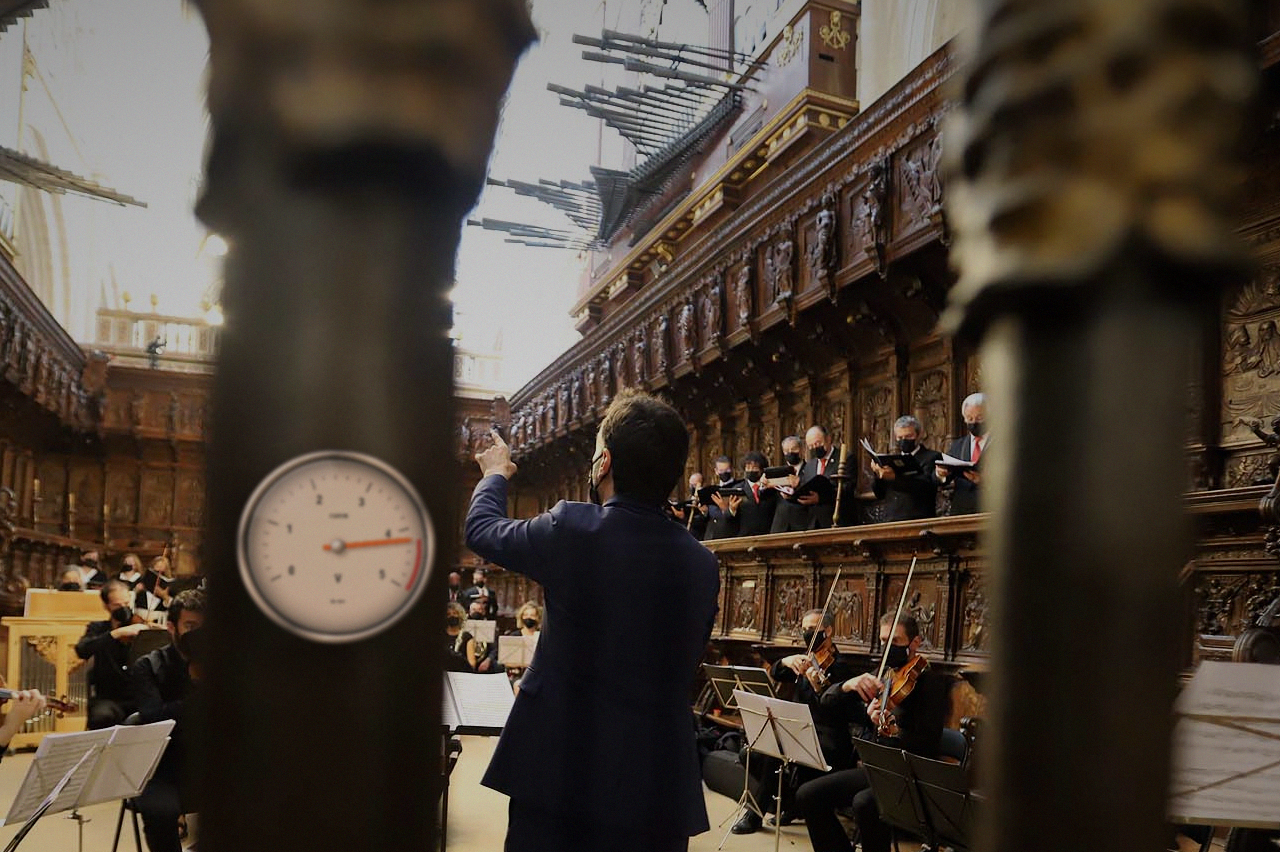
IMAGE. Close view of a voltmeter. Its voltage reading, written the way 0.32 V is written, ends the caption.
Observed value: 4.2 V
